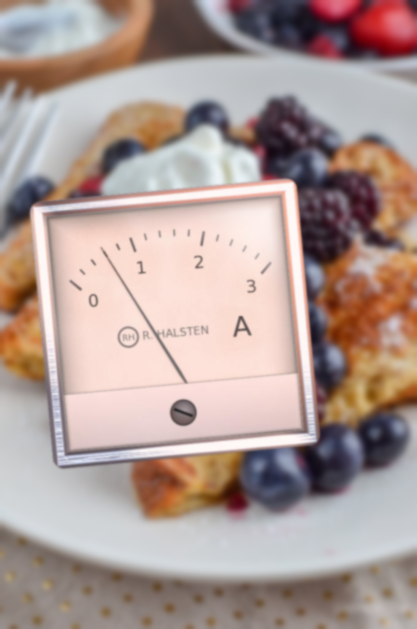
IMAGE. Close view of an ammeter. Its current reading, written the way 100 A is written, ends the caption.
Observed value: 0.6 A
